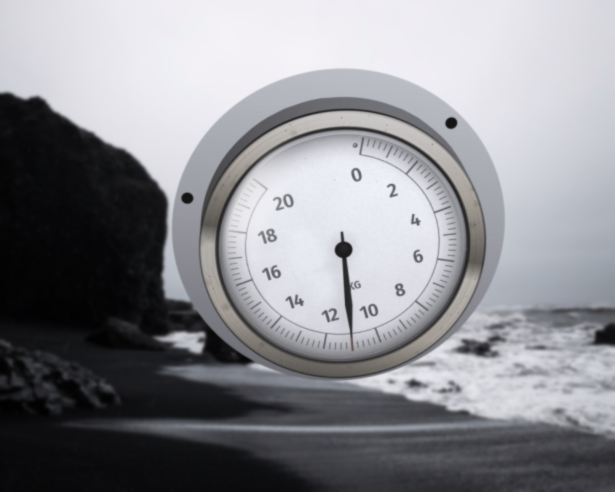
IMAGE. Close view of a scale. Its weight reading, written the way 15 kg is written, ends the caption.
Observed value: 11 kg
